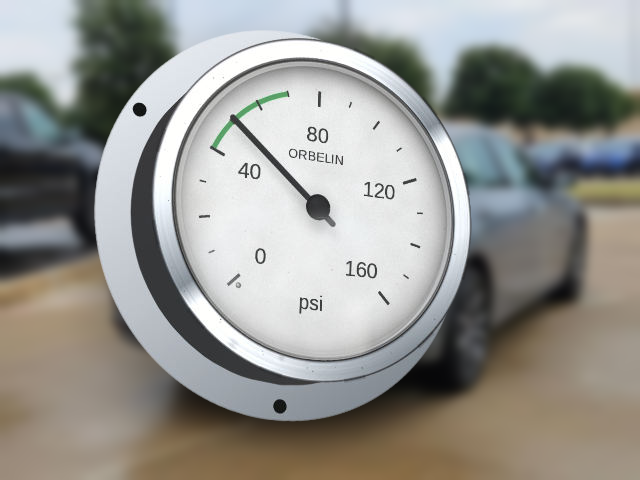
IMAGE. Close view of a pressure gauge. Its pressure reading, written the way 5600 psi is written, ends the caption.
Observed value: 50 psi
